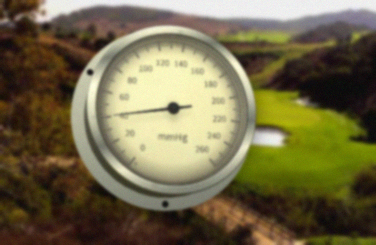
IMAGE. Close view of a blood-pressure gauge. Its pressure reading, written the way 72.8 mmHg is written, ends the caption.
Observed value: 40 mmHg
